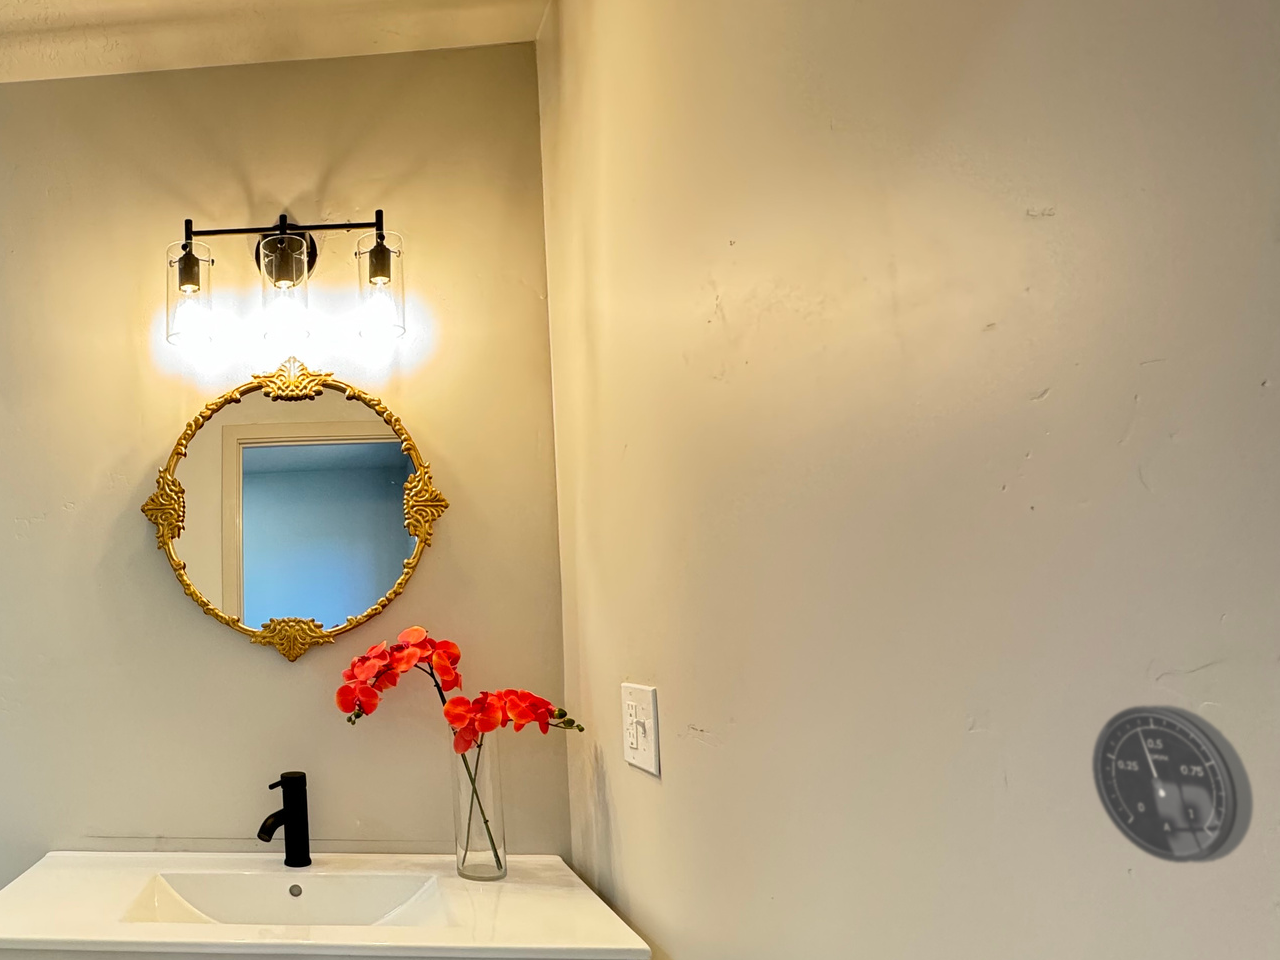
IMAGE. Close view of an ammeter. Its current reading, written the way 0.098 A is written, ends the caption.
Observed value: 0.45 A
